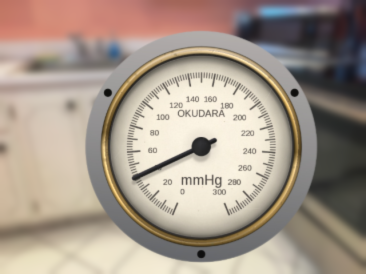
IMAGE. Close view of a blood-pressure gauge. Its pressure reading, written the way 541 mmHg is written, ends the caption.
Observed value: 40 mmHg
